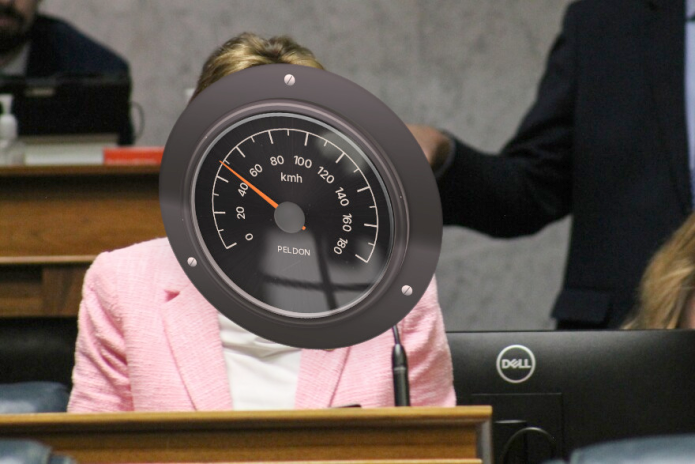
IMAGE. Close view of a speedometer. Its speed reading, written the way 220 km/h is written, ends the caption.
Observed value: 50 km/h
